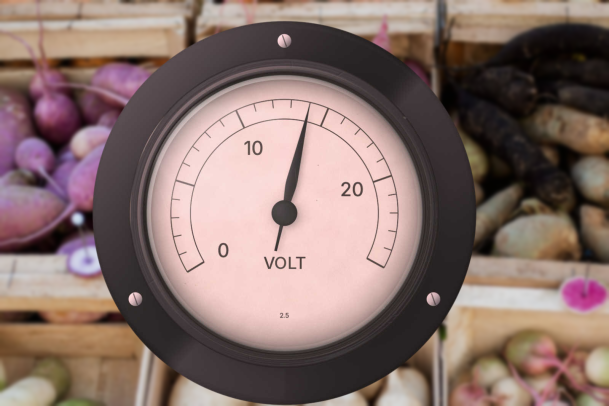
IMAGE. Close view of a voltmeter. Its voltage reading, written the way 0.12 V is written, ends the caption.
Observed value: 14 V
